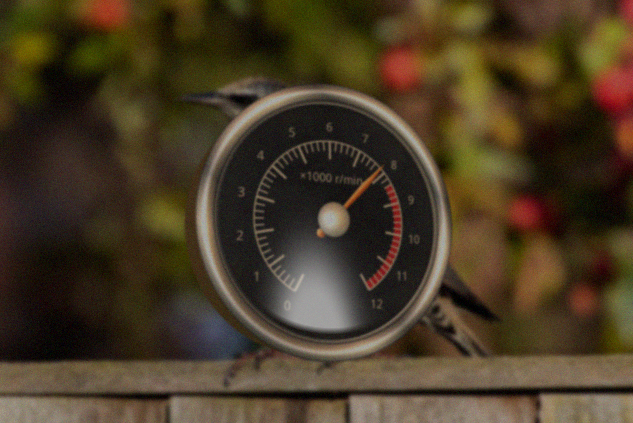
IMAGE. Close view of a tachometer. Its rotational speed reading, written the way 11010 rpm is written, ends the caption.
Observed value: 7800 rpm
